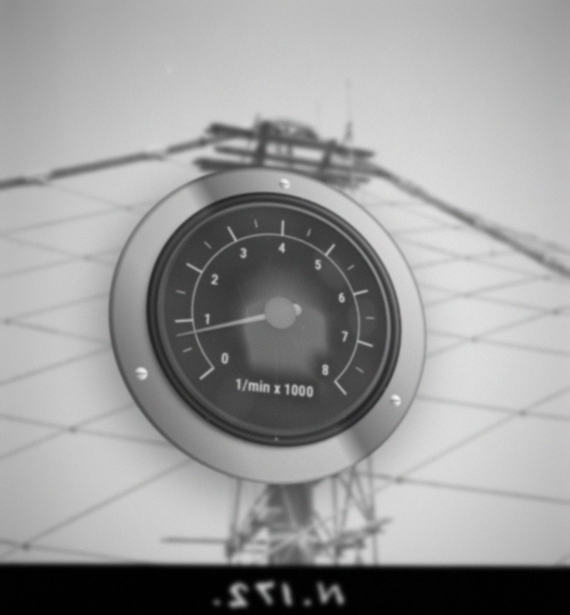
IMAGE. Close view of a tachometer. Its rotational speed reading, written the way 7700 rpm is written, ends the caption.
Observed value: 750 rpm
